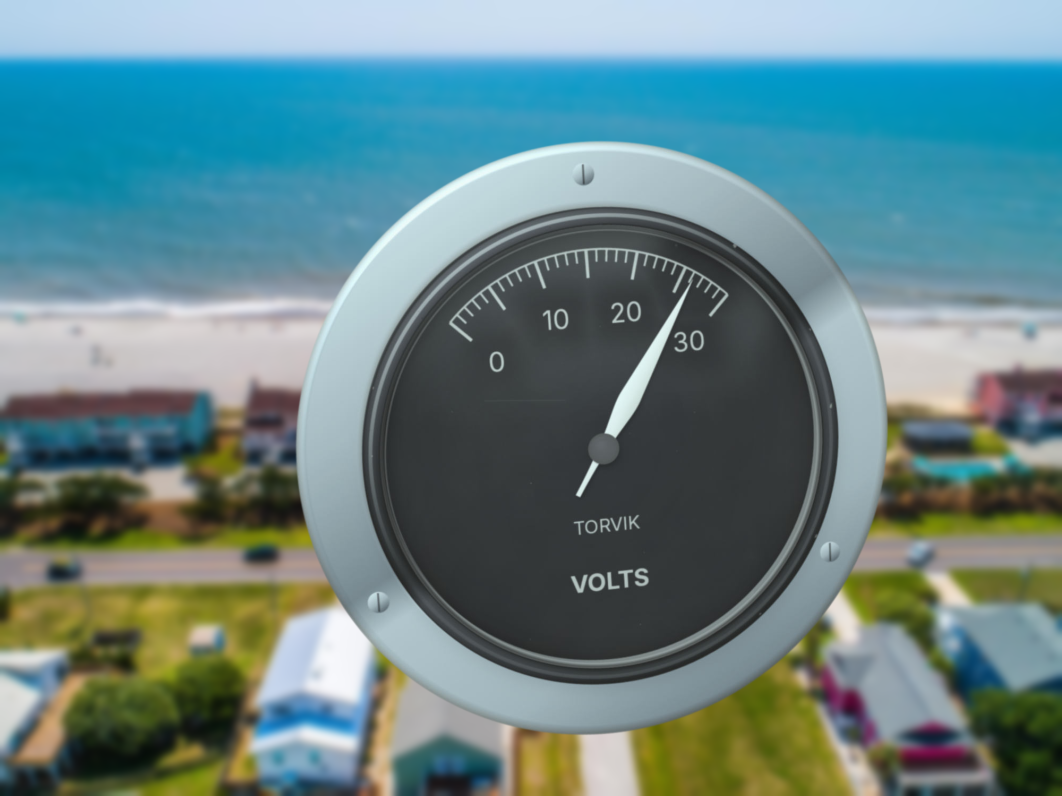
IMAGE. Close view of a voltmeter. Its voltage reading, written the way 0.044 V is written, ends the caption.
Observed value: 26 V
